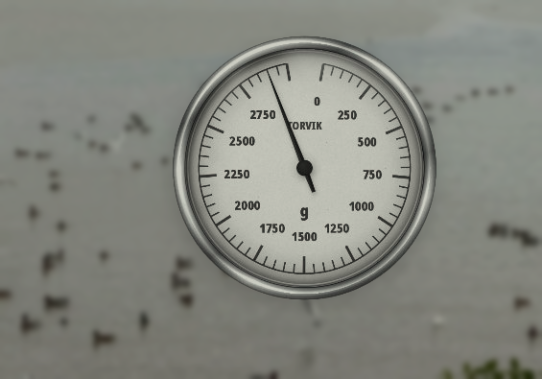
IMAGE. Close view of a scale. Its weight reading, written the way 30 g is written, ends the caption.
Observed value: 2900 g
